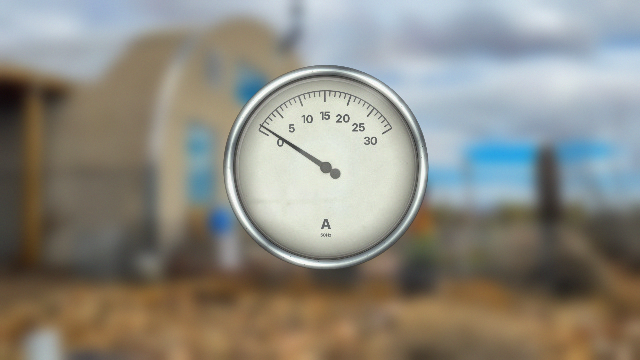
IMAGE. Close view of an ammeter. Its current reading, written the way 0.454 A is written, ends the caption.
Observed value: 1 A
